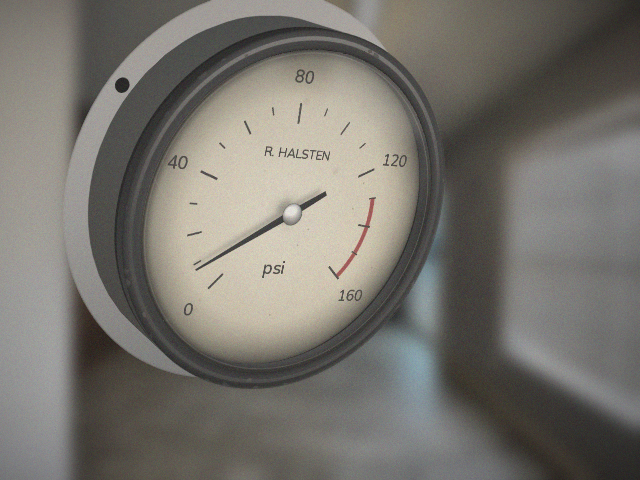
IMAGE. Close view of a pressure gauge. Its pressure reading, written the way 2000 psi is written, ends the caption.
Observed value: 10 psi
